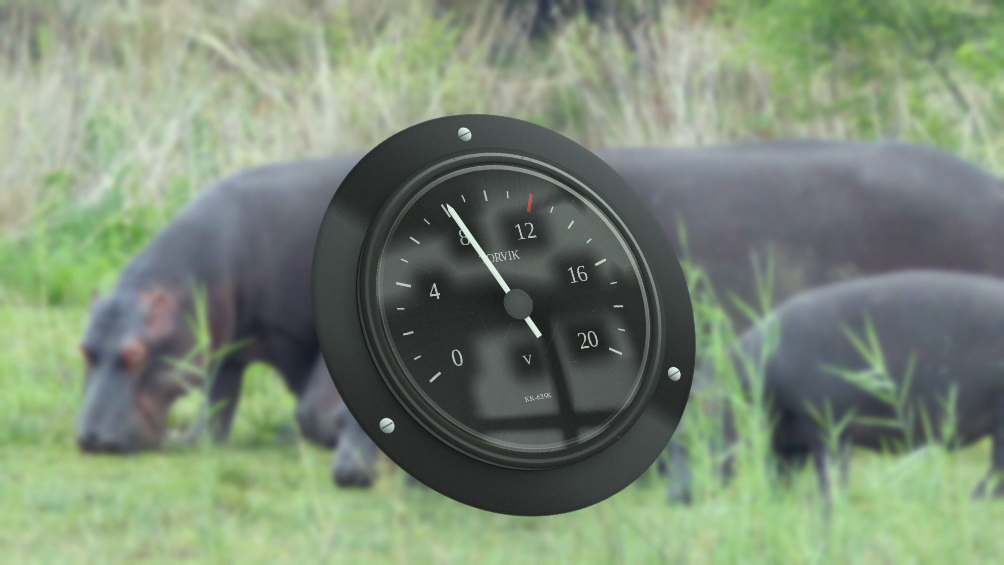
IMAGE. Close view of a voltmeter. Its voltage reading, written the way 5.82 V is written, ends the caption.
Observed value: 8 V
